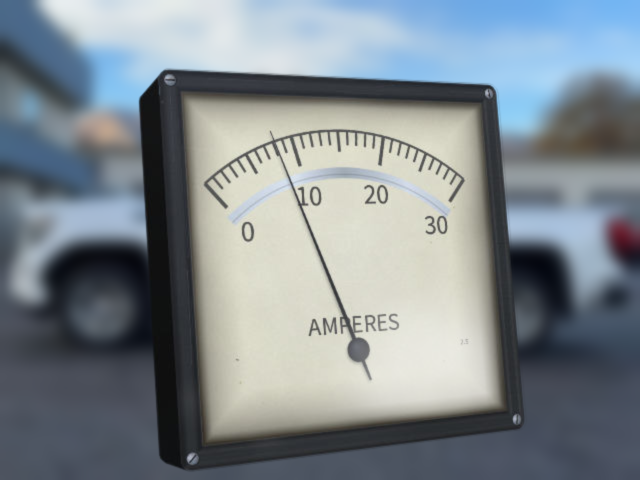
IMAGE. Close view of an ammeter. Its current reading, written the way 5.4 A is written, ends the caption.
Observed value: 8 A
